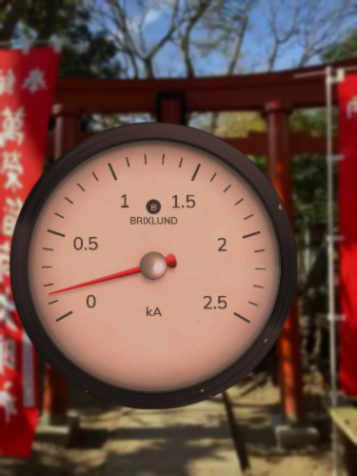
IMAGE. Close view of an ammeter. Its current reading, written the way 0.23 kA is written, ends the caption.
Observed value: 0.15 kA
